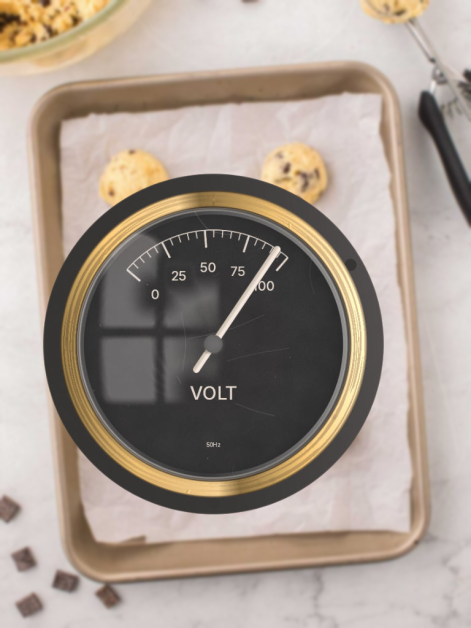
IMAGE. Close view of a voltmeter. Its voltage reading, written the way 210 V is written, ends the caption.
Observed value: 92.5 V
